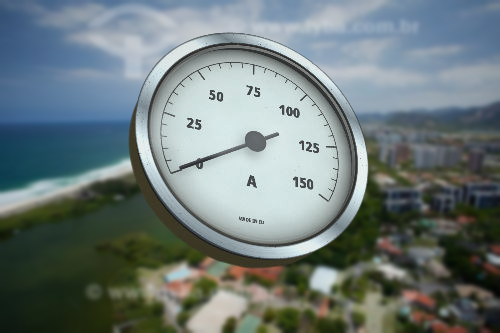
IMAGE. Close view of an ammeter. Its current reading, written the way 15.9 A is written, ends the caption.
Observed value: 0 A
